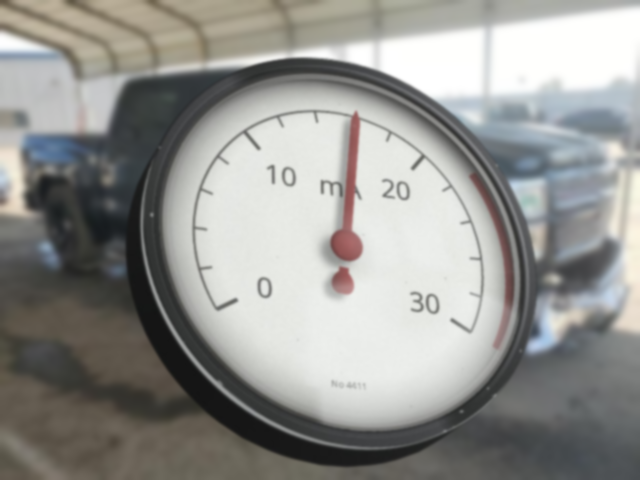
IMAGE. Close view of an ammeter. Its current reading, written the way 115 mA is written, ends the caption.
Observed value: 16 mA
